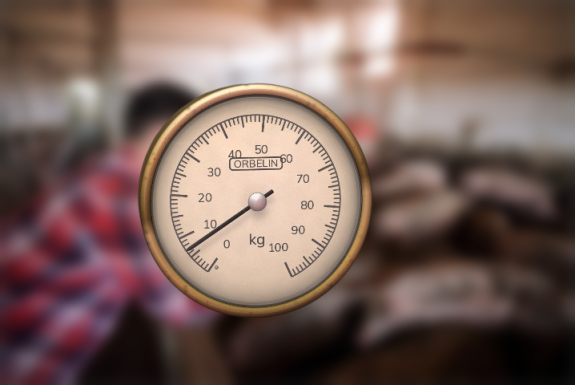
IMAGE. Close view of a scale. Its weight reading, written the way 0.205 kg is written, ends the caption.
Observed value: 7 kg
